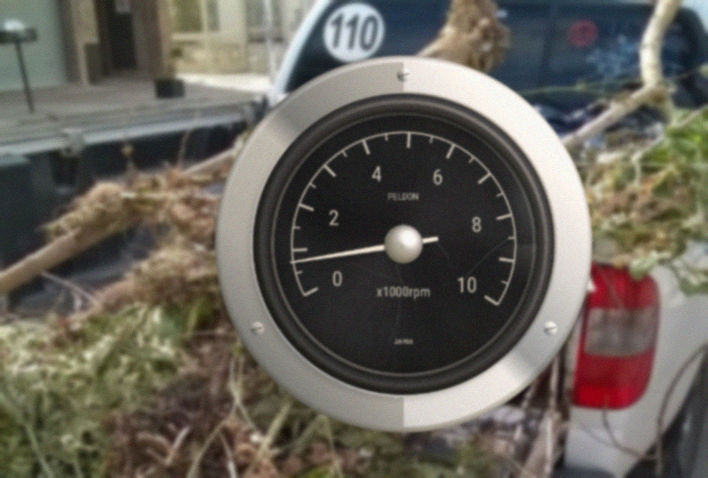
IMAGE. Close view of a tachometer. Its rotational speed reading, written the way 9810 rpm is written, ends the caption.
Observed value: 750 rpm
